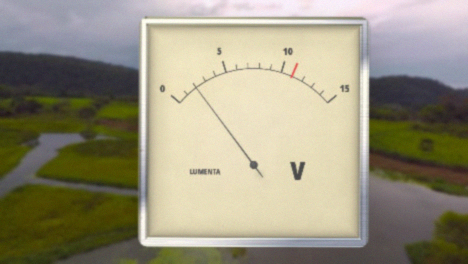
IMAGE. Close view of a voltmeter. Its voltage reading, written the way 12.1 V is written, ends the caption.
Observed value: 2 V
